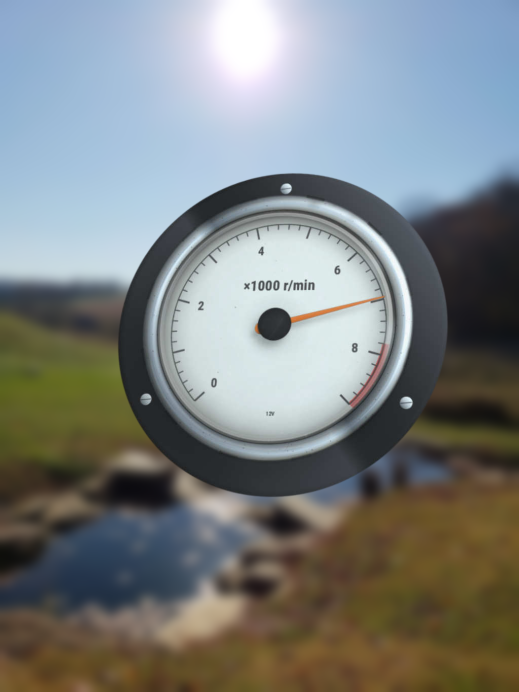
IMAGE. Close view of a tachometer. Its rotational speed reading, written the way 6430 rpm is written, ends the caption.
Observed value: 7000 rpm
